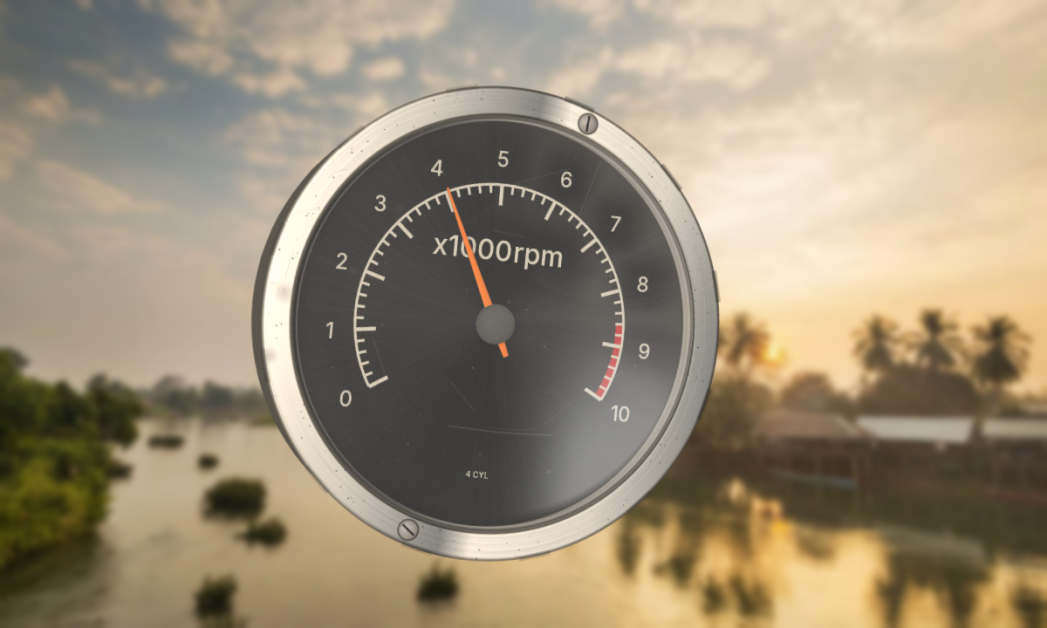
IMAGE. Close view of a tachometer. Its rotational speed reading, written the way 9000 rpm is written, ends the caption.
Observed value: 4000 rpm
